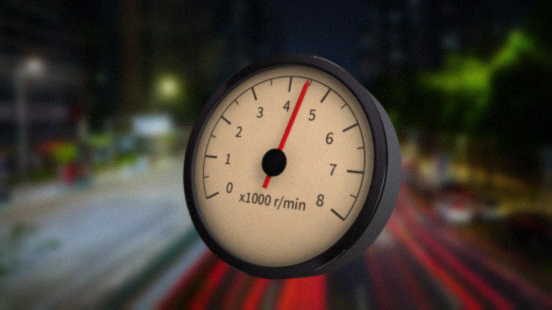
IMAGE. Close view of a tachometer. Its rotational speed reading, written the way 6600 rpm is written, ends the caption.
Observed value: 4500 rpm
